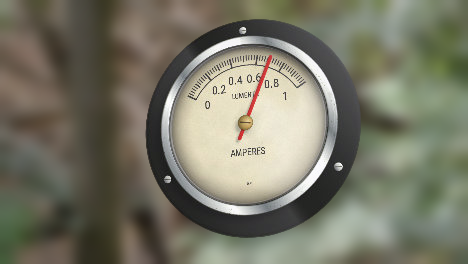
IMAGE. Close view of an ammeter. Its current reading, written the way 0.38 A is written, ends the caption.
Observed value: 0.7 A
